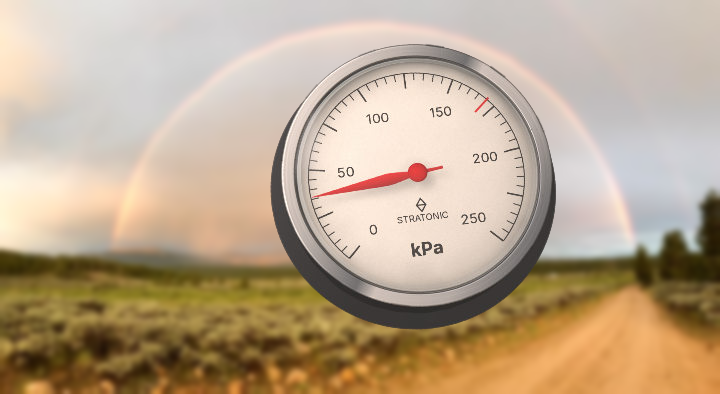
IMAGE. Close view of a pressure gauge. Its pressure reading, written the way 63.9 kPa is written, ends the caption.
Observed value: 35 kPa
